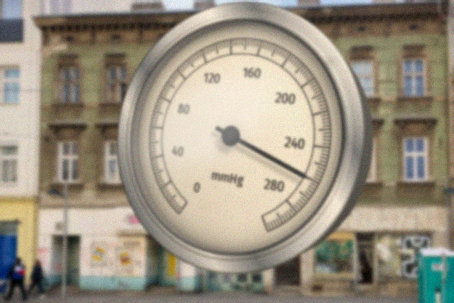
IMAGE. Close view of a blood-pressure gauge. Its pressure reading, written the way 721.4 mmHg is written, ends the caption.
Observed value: 260 mmHg
